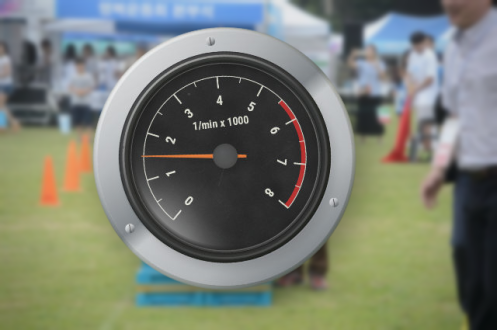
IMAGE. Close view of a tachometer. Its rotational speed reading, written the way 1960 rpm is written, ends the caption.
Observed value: 1500 rpm
